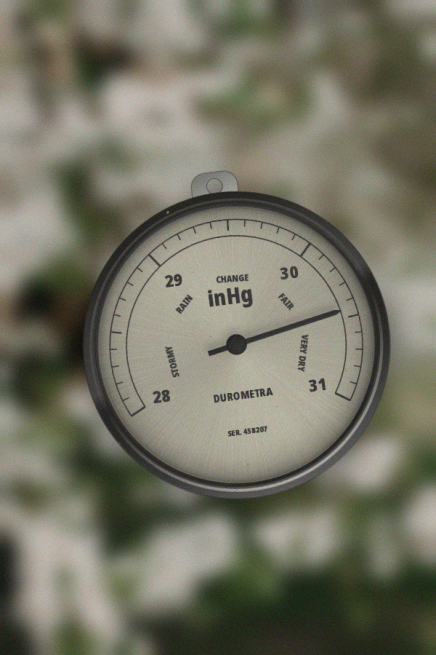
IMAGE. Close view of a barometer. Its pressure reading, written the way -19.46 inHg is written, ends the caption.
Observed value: 30.45 inHg
